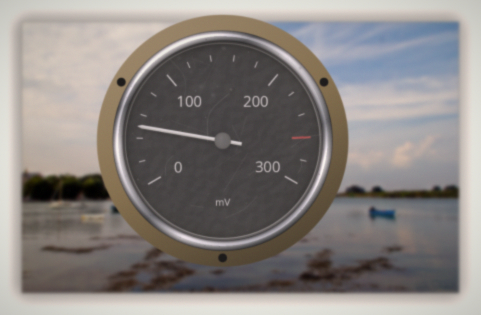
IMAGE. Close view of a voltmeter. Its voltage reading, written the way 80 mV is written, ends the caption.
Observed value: 50 mV
